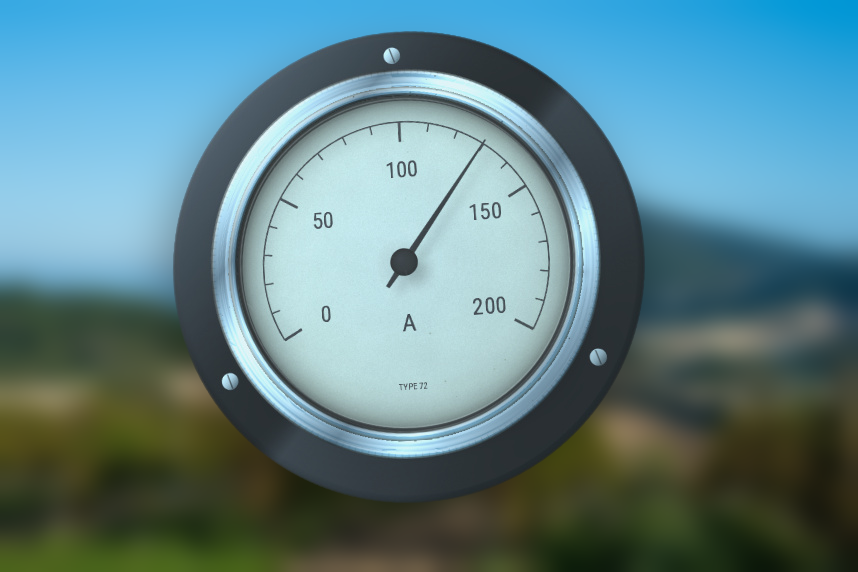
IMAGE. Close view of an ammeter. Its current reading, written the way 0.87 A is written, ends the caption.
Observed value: 130 A
